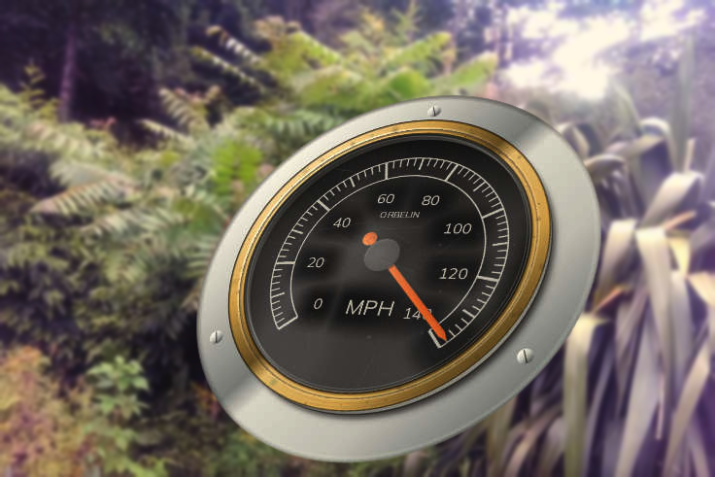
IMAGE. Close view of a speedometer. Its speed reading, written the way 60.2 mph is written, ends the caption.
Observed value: 138 mph
